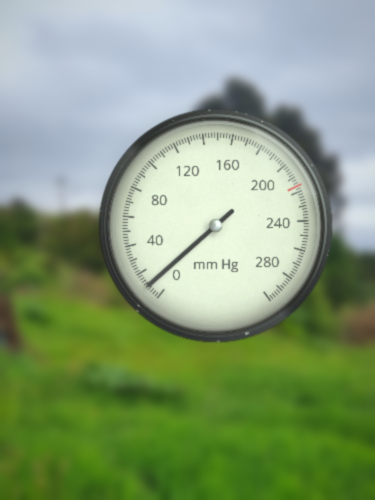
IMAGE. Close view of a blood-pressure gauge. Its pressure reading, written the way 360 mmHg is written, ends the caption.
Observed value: 10 mmHg
